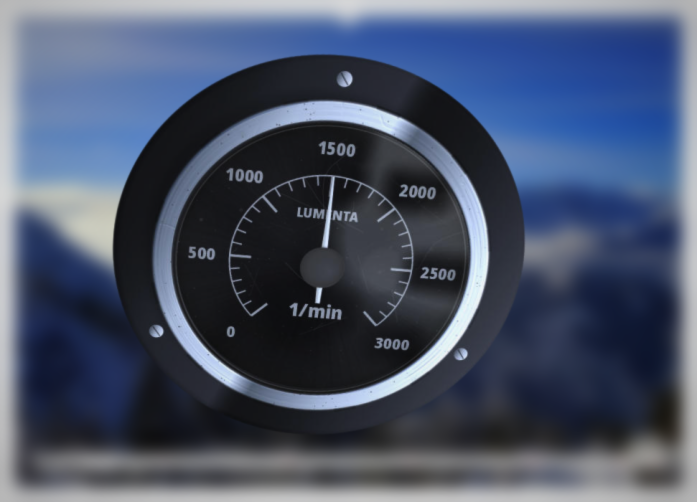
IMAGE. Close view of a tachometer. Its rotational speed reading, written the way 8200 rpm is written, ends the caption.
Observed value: 1500 rpm
